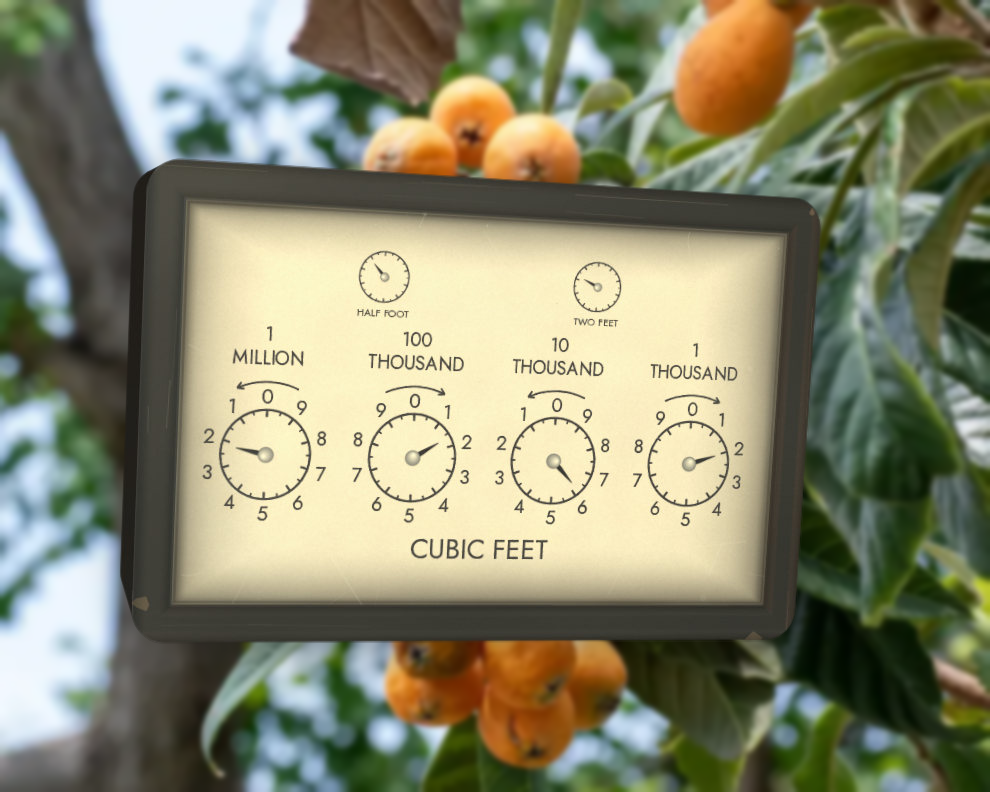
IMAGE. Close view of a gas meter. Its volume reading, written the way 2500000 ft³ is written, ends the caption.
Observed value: 216200 ft³
